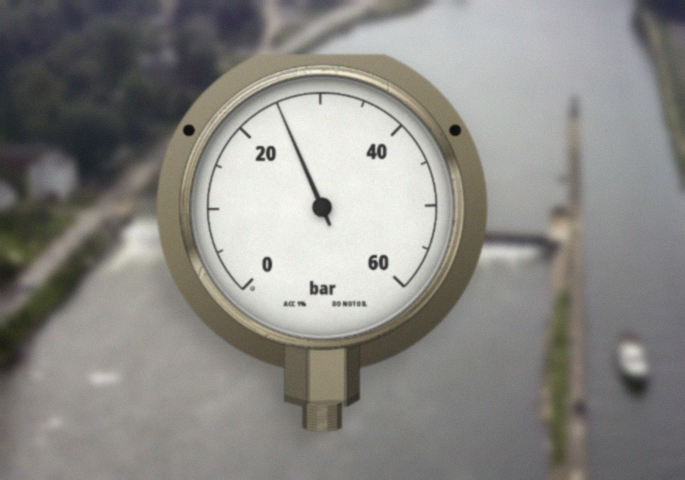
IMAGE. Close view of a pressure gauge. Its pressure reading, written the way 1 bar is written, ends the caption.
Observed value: 25 bar
